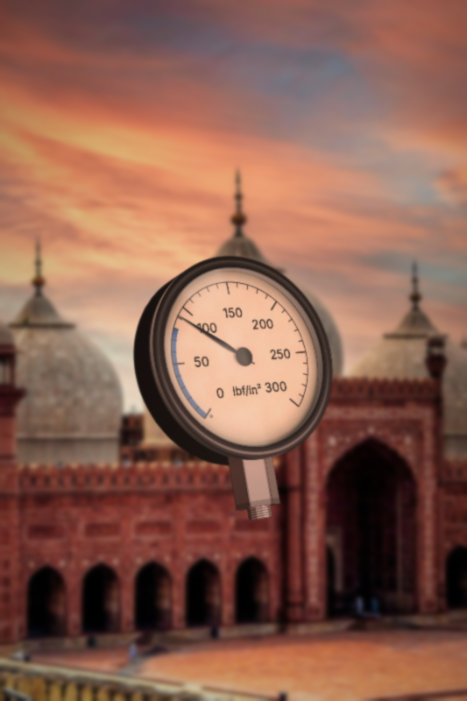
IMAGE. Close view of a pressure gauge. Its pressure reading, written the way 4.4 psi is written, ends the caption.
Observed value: 90 psi
